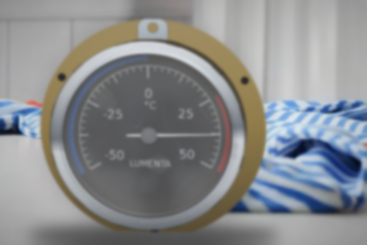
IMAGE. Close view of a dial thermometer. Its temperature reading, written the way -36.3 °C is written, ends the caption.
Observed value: 37.5 °C
